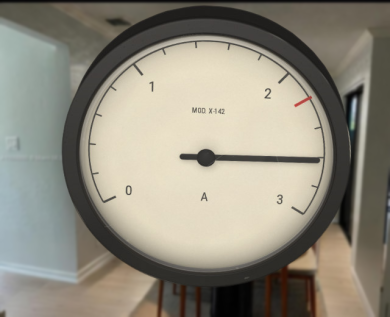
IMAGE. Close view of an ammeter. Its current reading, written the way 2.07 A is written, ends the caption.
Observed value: 2.6 A
